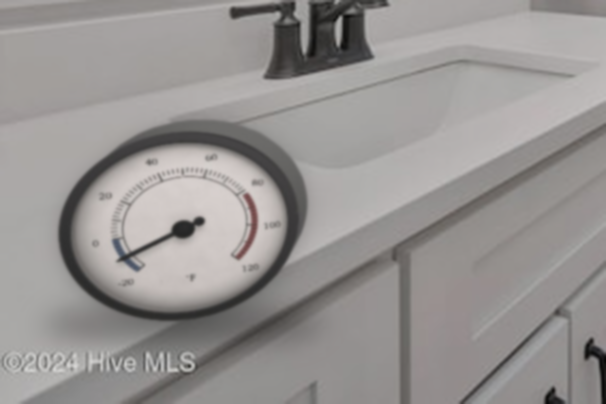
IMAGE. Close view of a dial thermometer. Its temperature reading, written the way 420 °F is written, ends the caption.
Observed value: -10 °F
